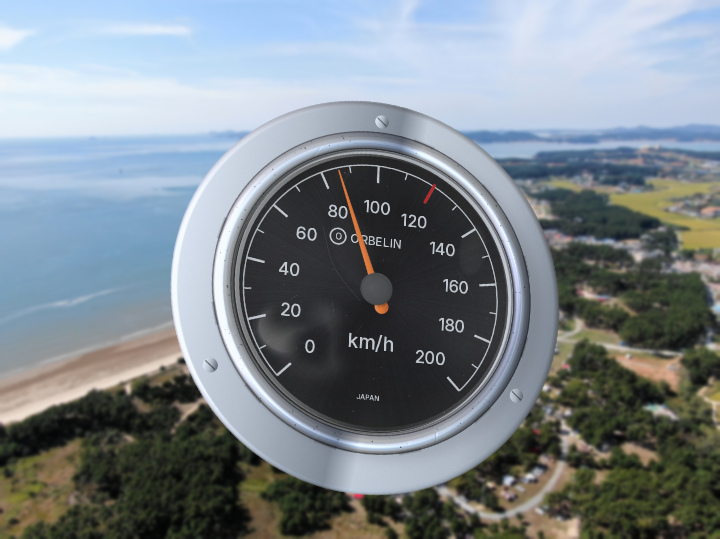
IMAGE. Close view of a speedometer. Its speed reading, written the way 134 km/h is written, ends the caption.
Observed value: 85 km/h
